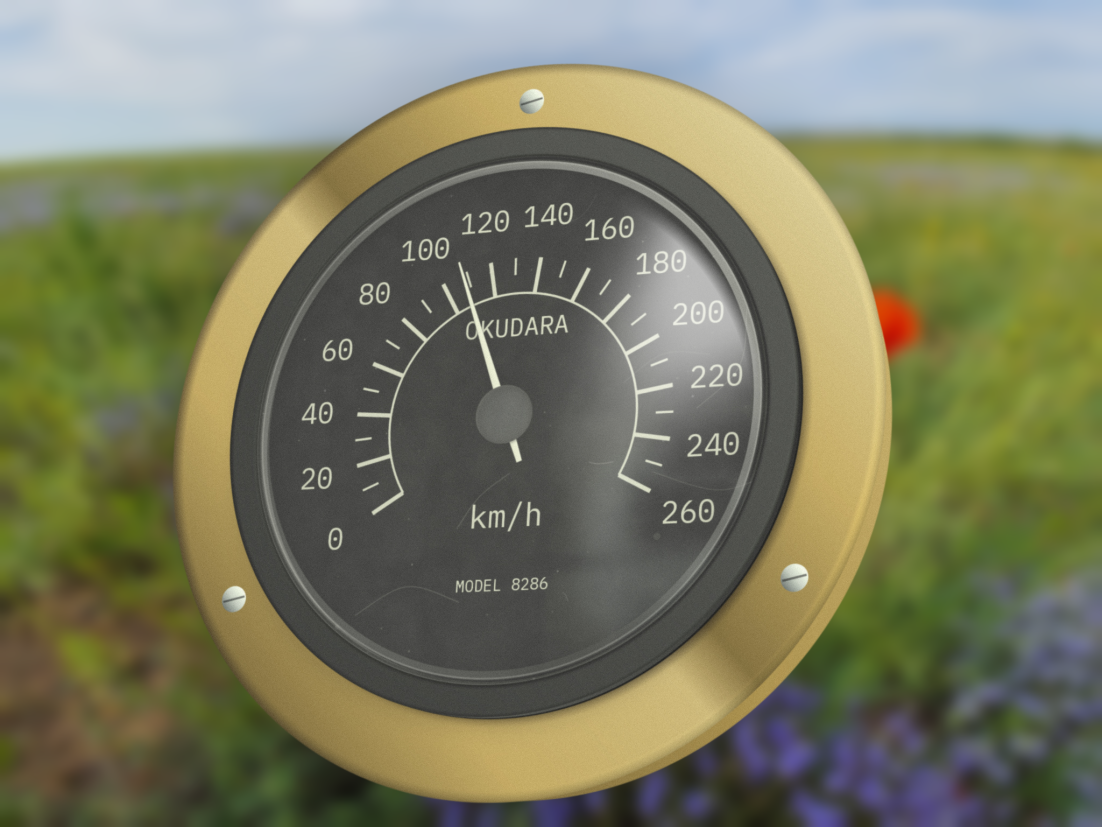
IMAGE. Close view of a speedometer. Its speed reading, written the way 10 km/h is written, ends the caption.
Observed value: 110 km/h
